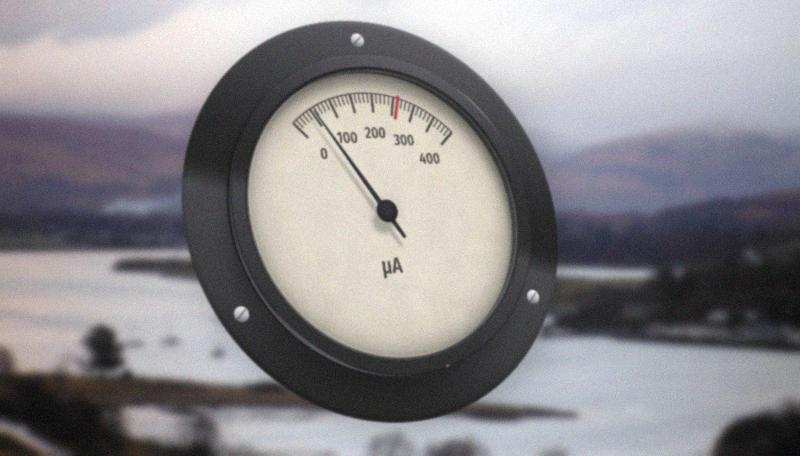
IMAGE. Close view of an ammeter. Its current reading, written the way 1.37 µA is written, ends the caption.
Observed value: 50 µA
